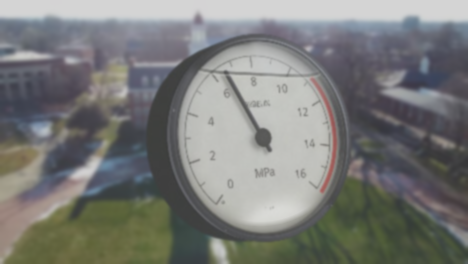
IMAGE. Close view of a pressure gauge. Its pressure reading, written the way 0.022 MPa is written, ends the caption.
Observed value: 6.5 MPa
